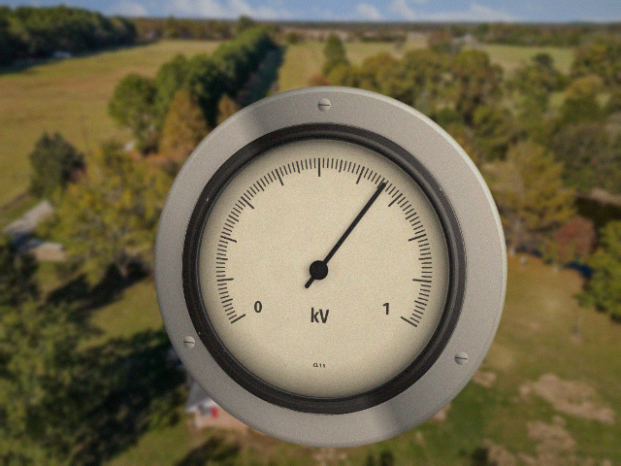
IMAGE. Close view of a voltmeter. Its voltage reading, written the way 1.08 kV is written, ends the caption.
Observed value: 0.66 kV
